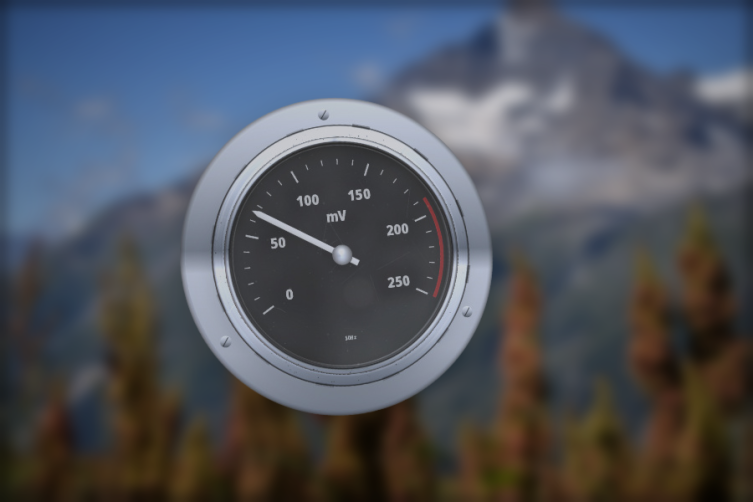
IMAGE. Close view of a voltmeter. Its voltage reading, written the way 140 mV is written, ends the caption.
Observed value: 65 mV
